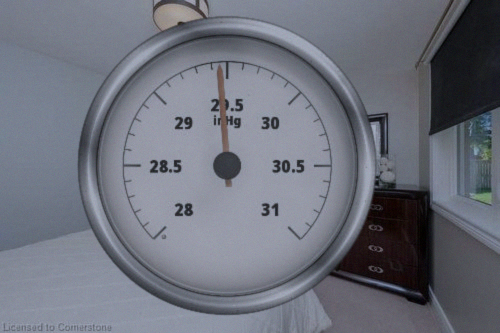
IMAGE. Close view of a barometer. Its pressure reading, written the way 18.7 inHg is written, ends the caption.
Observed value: 29.45 inHg
